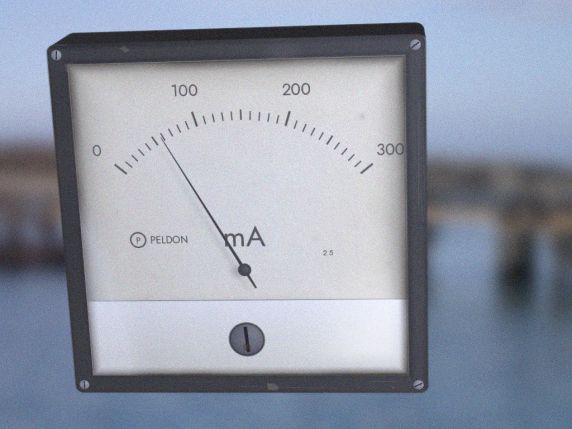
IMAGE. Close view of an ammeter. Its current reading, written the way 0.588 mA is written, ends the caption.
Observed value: 60 mA
